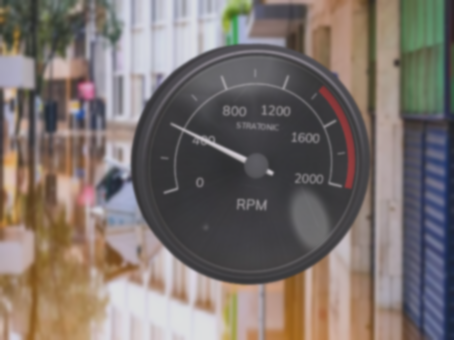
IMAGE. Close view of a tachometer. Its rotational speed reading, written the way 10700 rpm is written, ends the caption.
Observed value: 400 rpm
